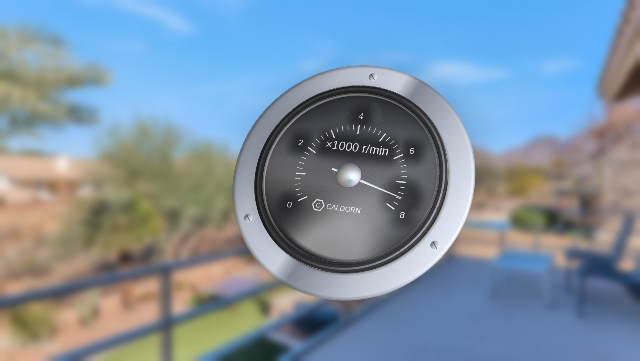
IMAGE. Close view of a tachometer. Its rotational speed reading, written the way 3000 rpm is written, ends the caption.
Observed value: 7600 rpm
